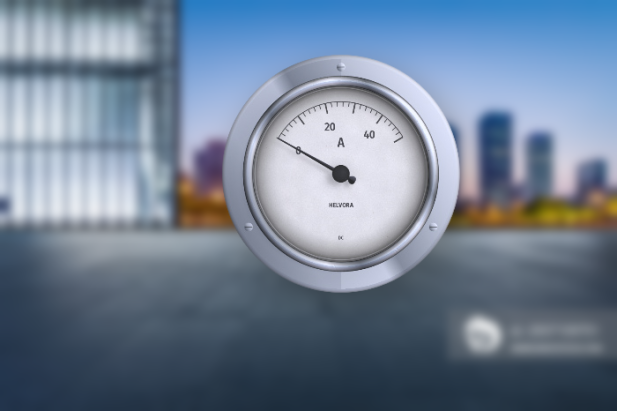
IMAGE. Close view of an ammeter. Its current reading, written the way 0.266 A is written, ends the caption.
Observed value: 0 A
